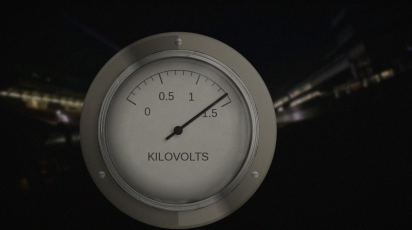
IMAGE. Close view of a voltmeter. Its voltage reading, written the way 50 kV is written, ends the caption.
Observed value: 1.4 kV
